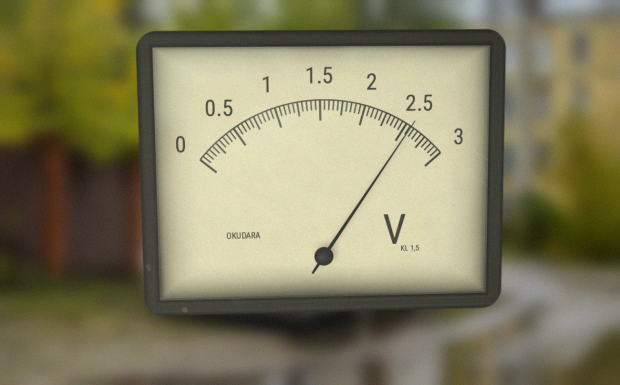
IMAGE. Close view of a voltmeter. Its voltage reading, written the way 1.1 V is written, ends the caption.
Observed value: 2.55 V
